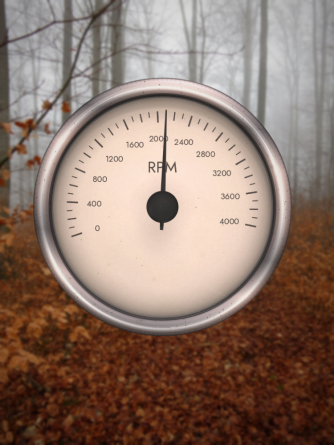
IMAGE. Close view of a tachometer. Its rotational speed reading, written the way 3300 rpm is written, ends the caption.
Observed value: 2100 rpm
